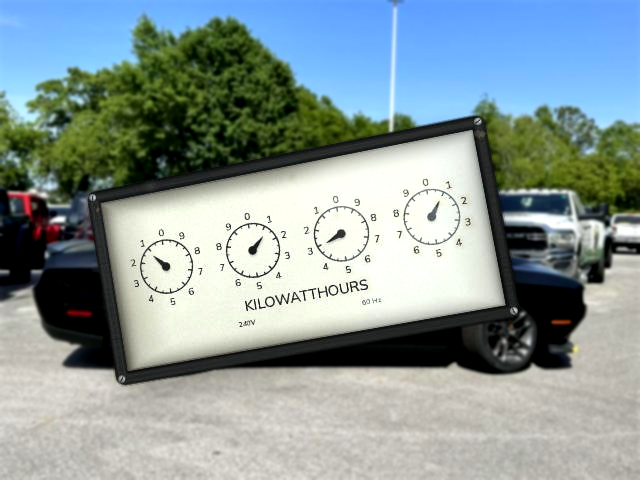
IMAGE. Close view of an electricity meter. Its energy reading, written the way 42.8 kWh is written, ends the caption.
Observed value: 1131 kWh
